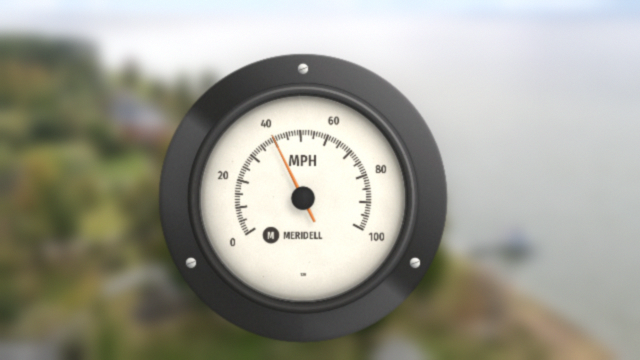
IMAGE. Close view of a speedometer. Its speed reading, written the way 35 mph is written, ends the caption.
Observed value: 40 mph
